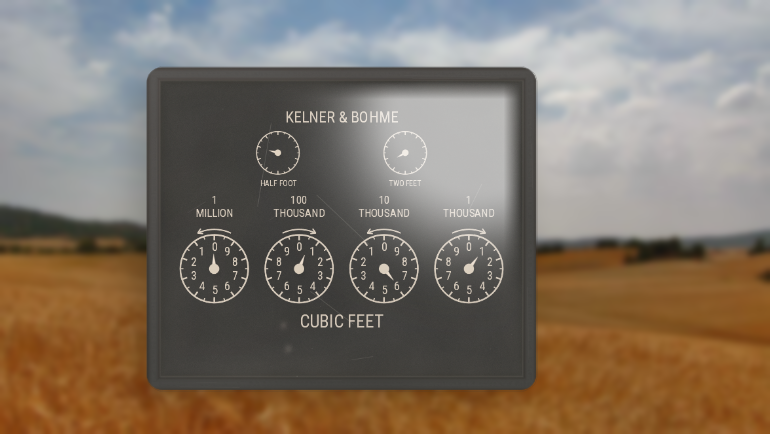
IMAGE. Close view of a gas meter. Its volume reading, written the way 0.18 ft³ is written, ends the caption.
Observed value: 6100 ft³
